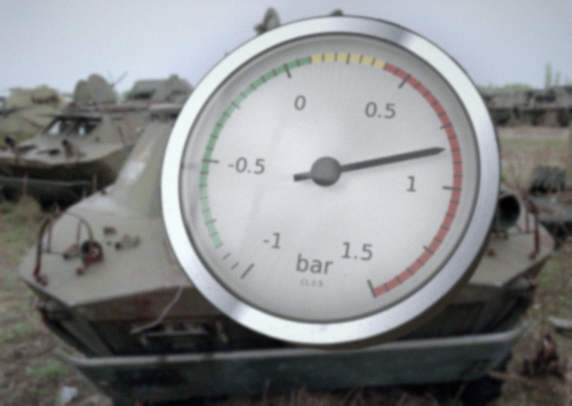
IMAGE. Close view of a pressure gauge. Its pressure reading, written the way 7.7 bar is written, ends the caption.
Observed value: 0.85 bar
